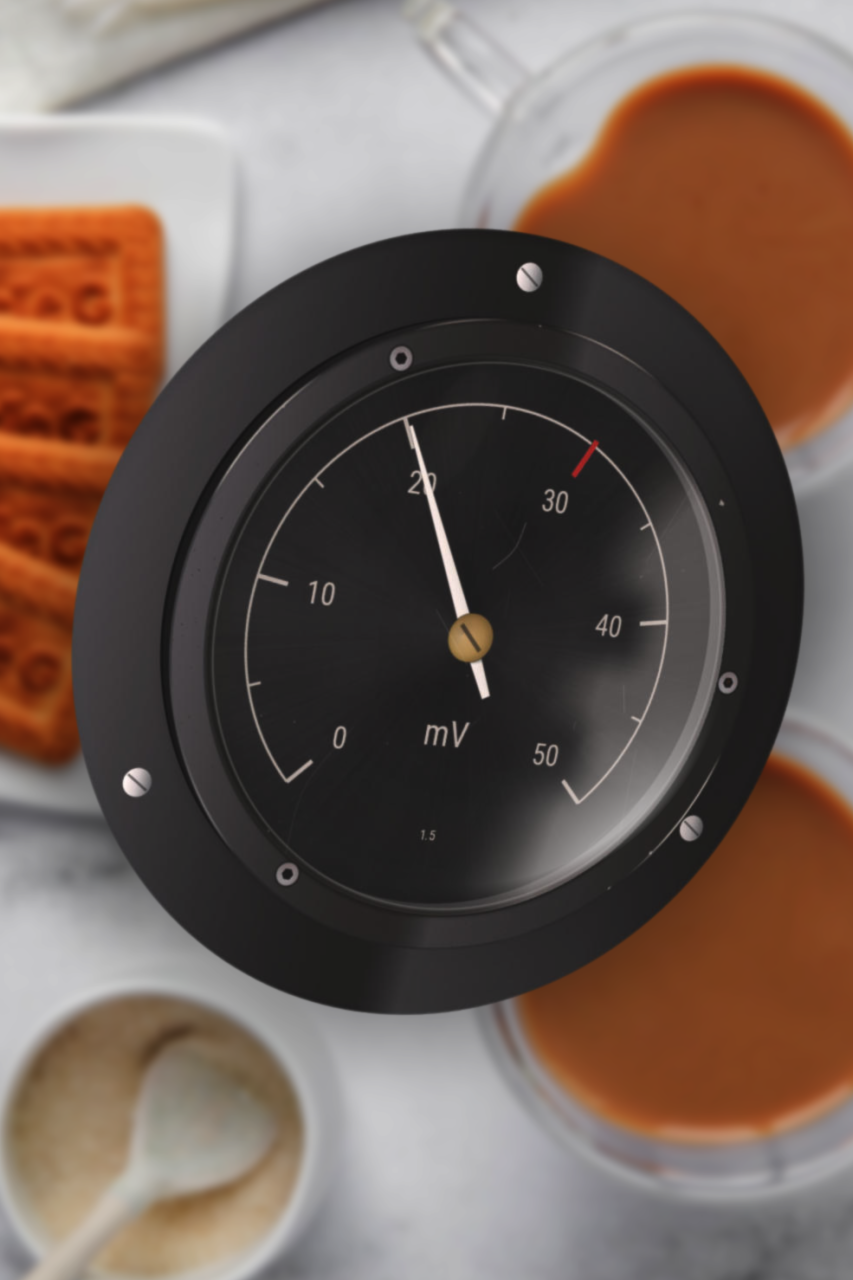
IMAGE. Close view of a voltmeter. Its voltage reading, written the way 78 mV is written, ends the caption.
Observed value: 20 mV
